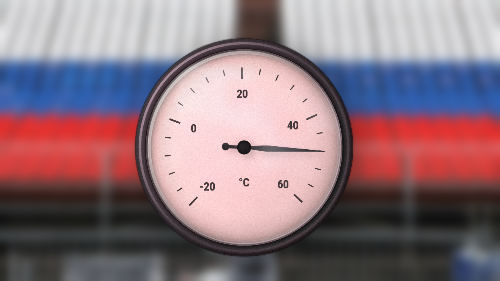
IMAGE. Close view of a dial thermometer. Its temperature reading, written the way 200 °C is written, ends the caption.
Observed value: 48 °C
